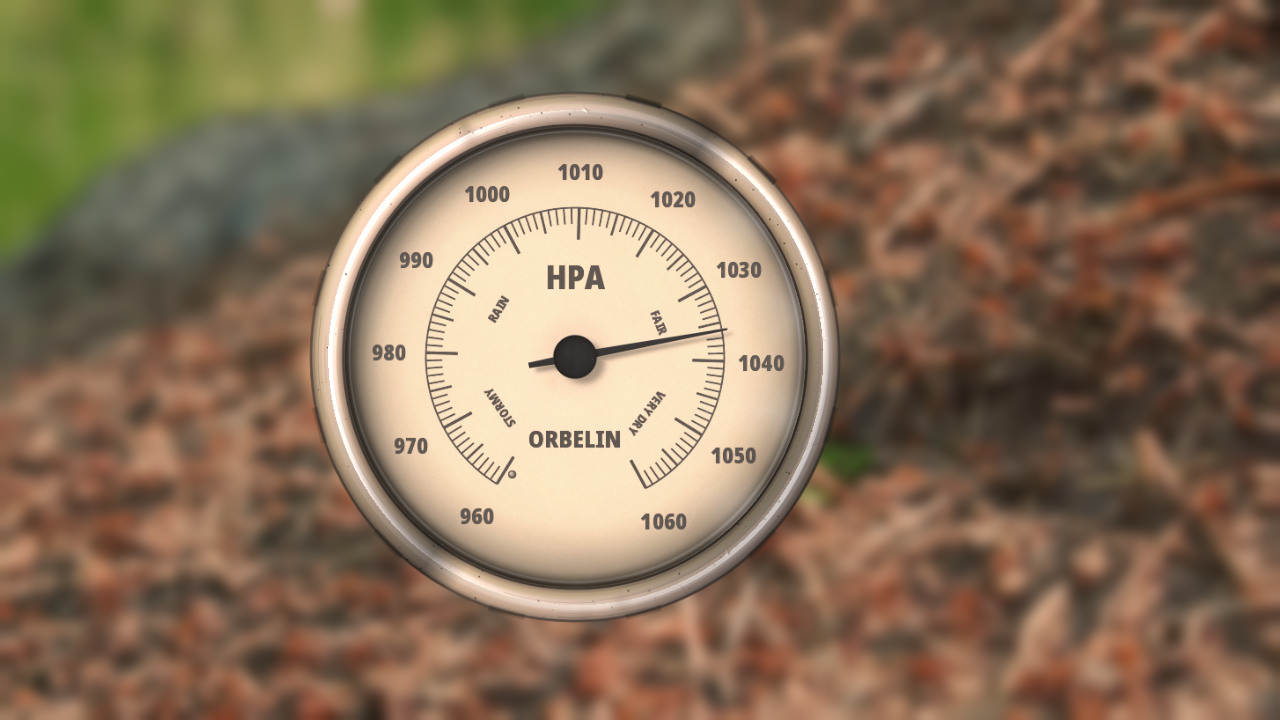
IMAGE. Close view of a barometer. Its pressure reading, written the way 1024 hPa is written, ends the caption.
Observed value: 1036 hPa
